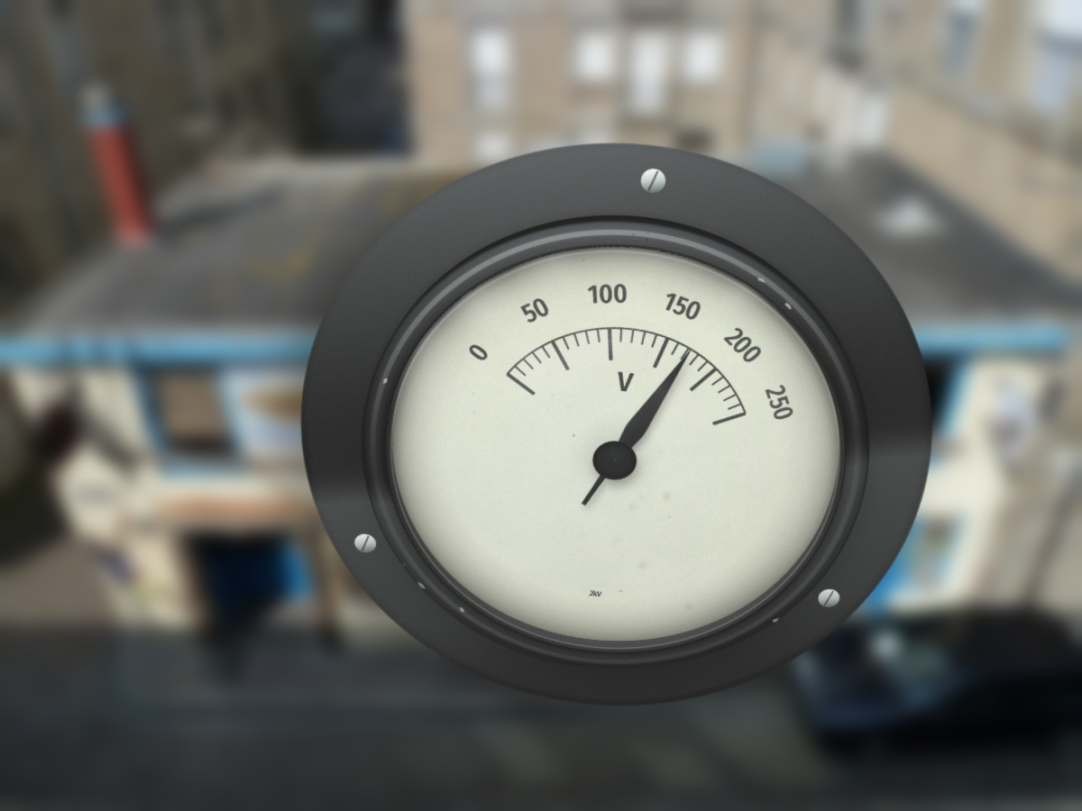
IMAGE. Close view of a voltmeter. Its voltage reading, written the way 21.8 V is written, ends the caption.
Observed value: 170 V
